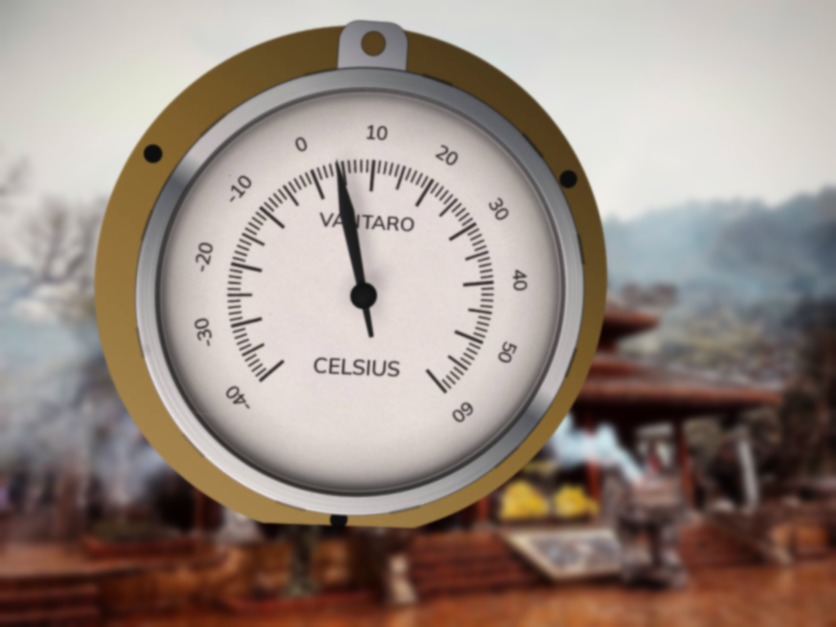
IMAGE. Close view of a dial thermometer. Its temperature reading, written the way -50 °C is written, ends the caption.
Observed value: 4 °C
